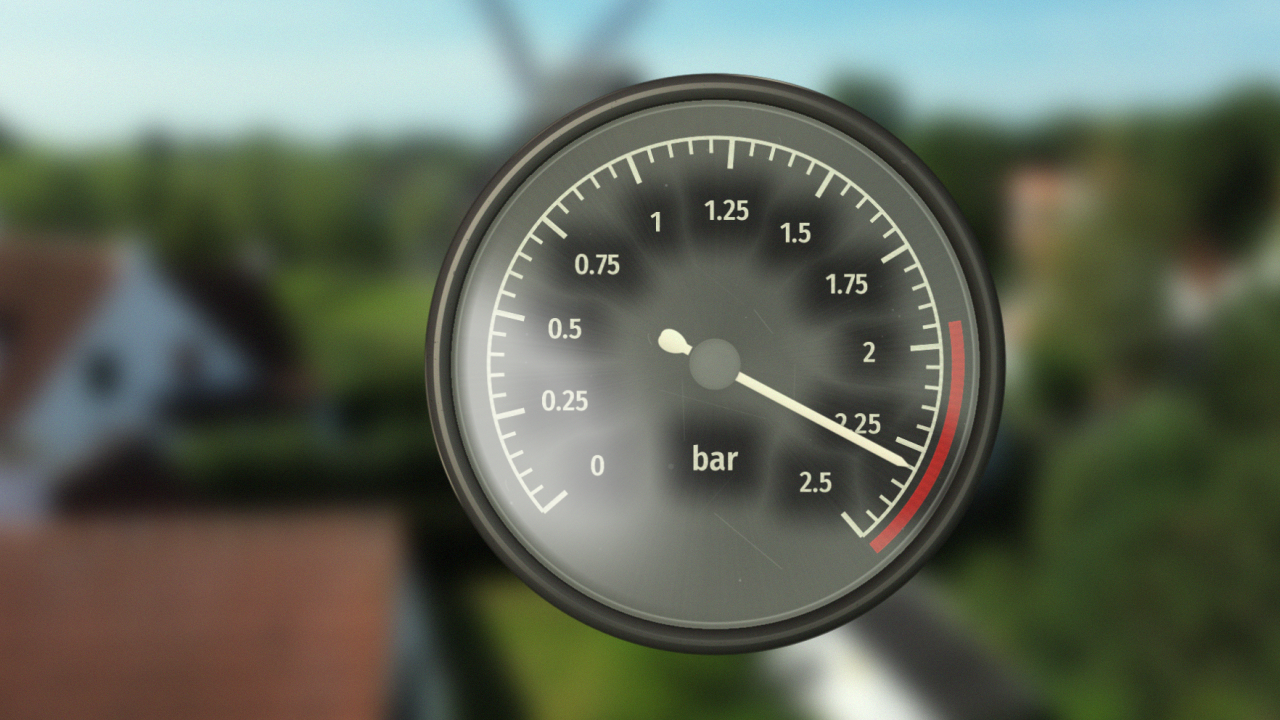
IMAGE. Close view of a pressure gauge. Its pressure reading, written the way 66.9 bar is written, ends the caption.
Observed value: 2.3 bar
